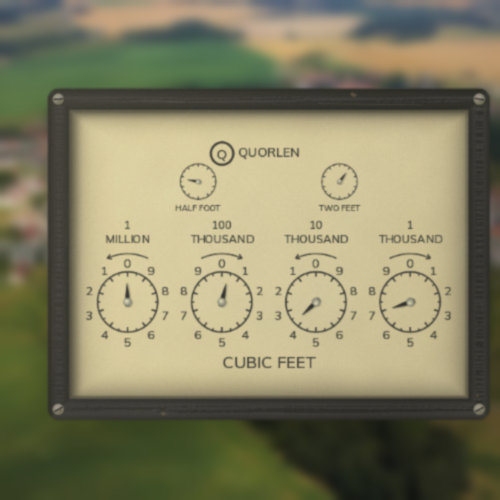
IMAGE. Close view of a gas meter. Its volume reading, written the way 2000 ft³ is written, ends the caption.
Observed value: 3700 ft³
